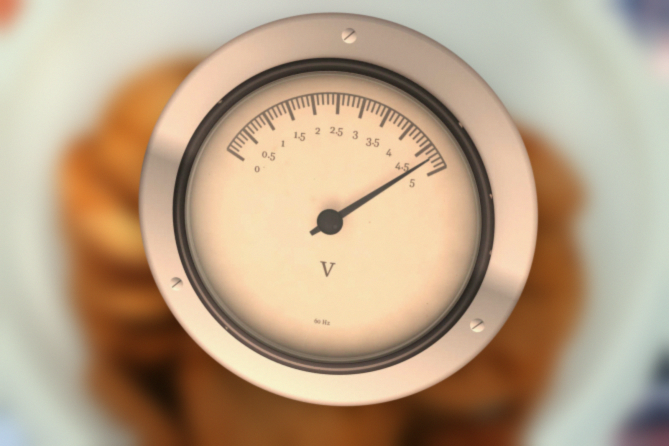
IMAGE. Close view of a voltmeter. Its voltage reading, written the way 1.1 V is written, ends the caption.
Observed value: 4.7 V
